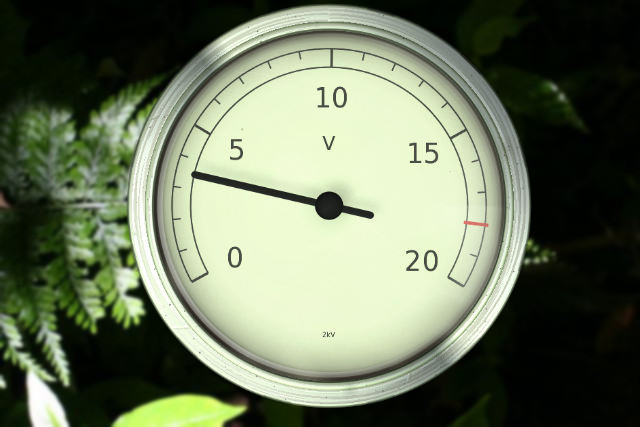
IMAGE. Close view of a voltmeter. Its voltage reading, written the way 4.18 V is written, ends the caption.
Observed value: 3.5 V
